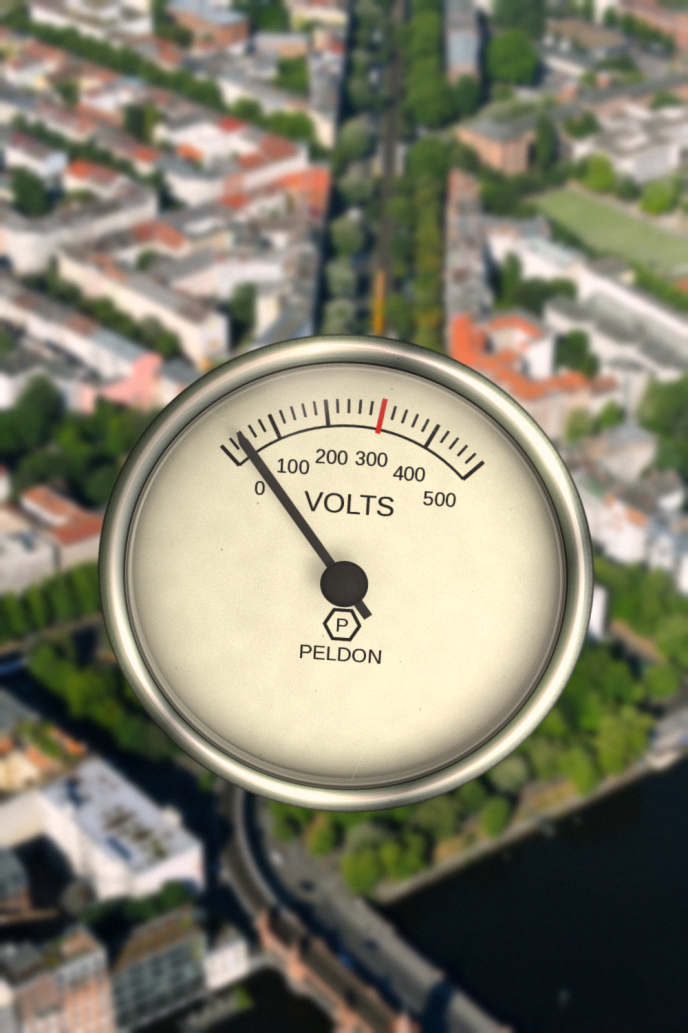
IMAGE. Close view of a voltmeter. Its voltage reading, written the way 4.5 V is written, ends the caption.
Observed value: 40 V
